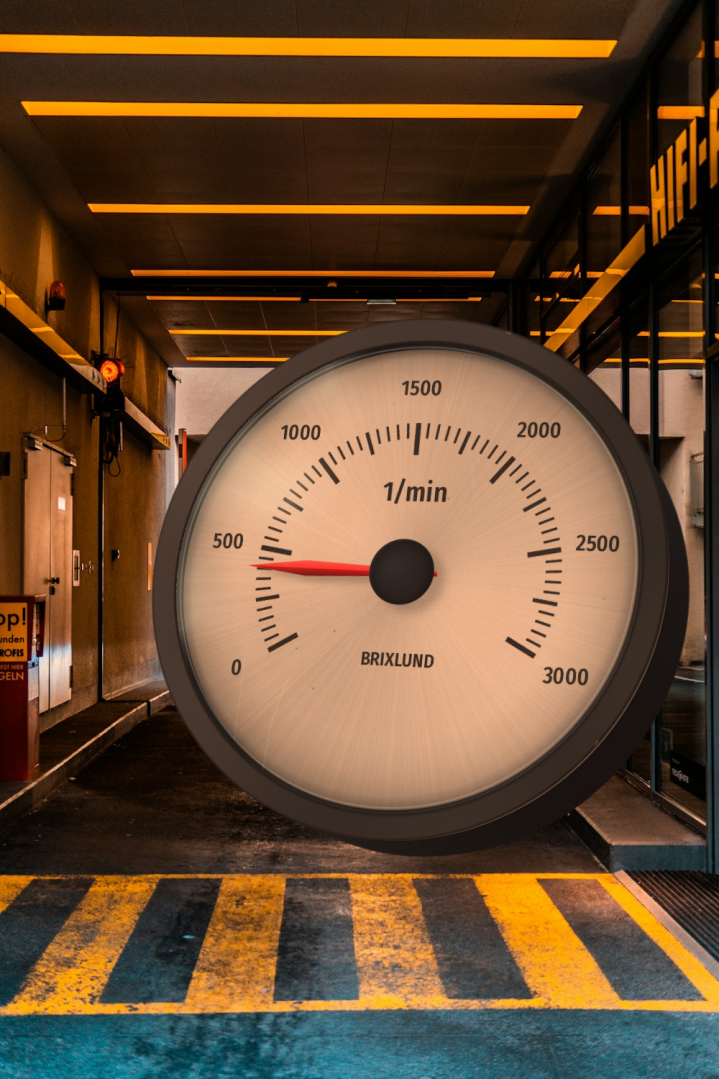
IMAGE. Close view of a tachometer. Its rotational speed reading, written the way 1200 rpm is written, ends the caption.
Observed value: 400 rpm
